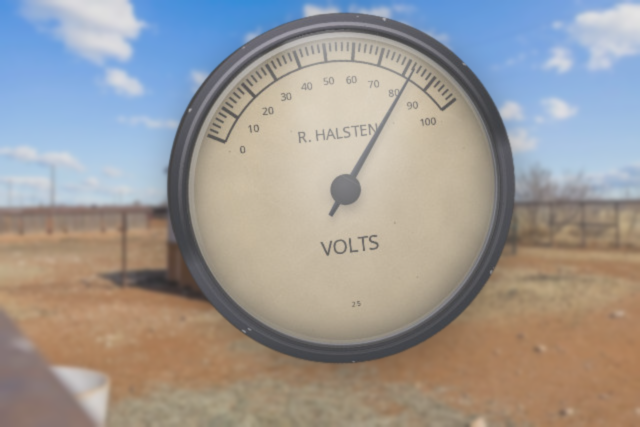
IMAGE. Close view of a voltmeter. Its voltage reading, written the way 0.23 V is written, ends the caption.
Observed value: 82 V
